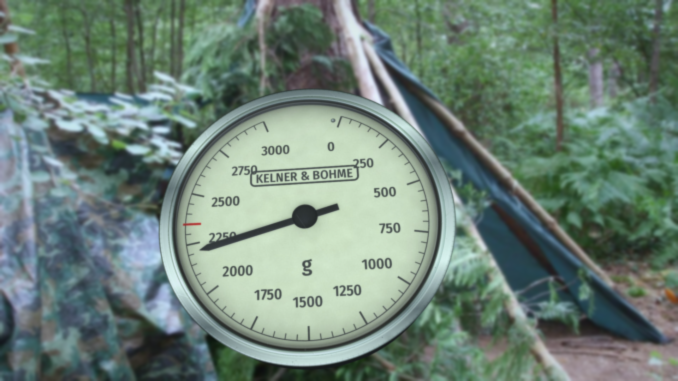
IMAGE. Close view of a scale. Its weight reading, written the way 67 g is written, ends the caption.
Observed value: 2200 g
